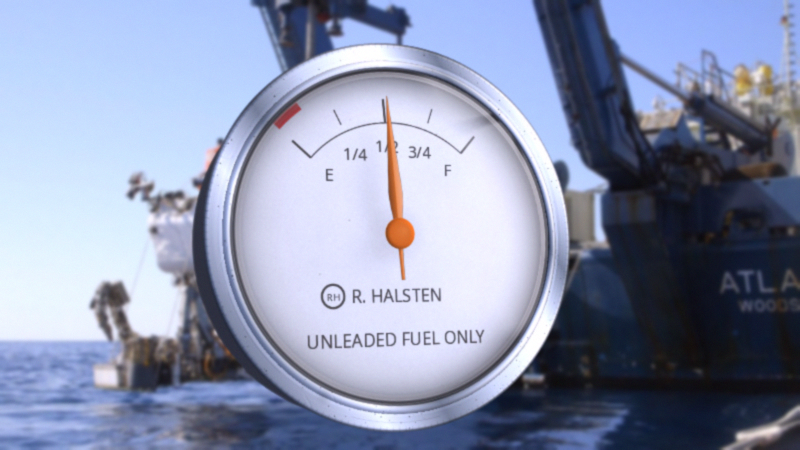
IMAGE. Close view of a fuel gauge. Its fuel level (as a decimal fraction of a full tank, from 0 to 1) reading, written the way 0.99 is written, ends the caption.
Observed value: 0.5
